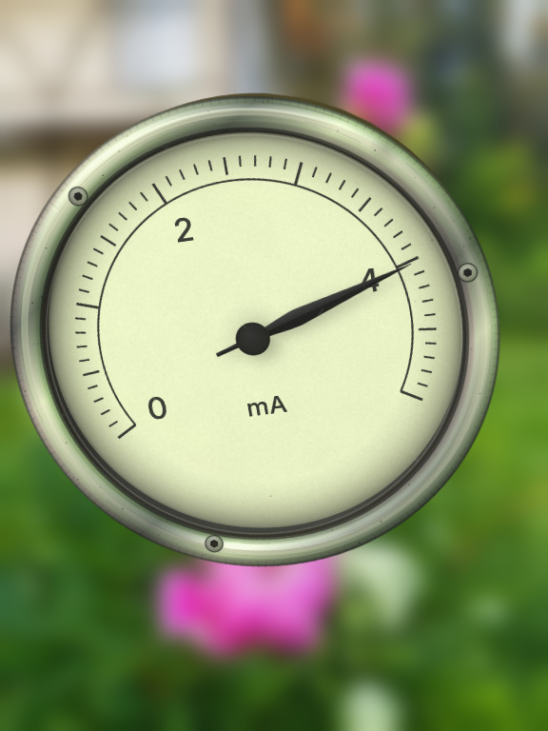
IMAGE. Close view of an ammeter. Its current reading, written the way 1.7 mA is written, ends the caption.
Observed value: 4 mA
